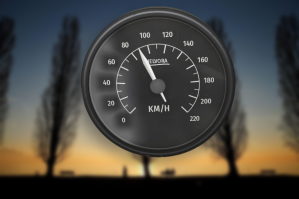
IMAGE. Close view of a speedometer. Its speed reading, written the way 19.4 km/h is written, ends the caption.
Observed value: 90 km/h
